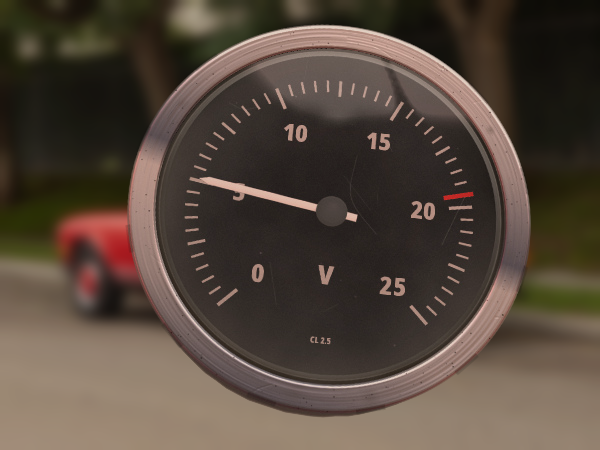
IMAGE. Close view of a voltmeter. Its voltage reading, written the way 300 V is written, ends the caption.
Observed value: 5 V
